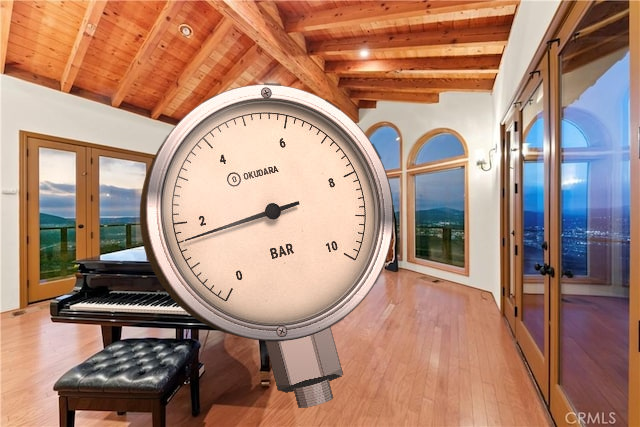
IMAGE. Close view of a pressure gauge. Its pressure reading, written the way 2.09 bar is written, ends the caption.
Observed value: 1.6 bar
